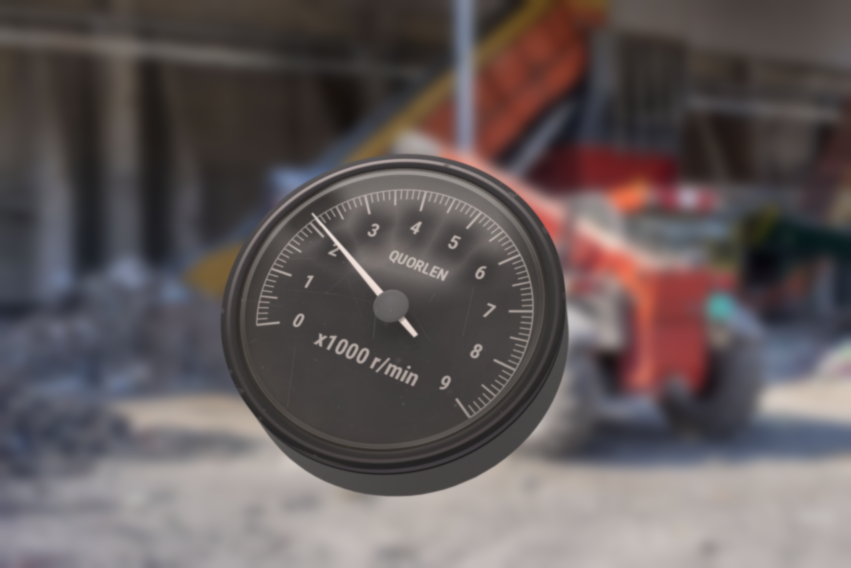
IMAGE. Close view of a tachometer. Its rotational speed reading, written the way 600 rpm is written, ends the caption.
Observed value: 2100 rpm
